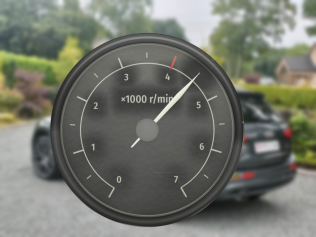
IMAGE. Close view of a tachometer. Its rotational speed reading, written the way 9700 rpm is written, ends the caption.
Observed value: 4500 rpm
